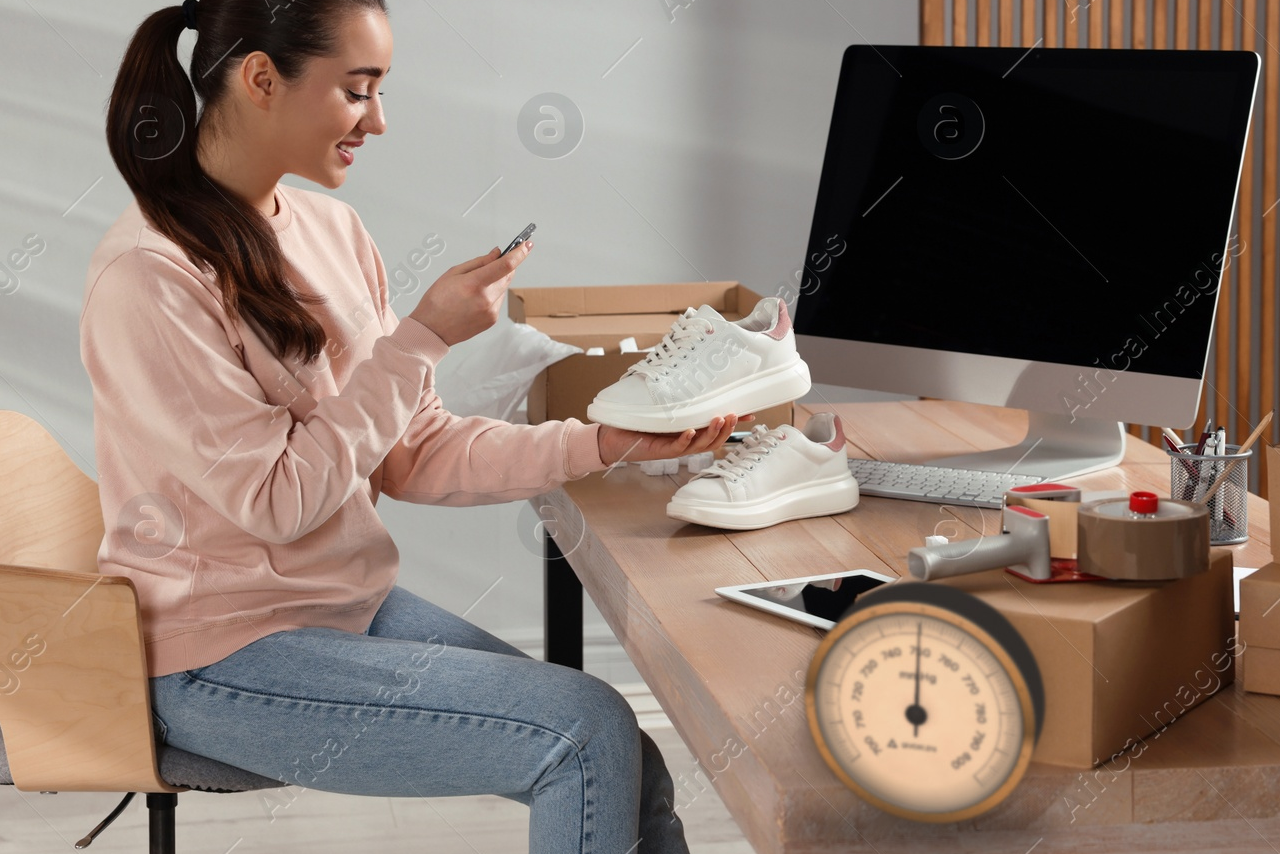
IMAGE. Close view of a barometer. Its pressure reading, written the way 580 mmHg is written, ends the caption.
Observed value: 750 mmHg
